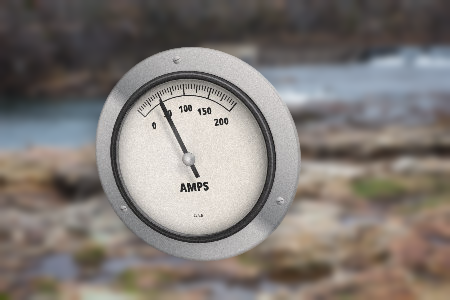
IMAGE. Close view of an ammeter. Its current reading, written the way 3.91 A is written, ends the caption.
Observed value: 50 A
